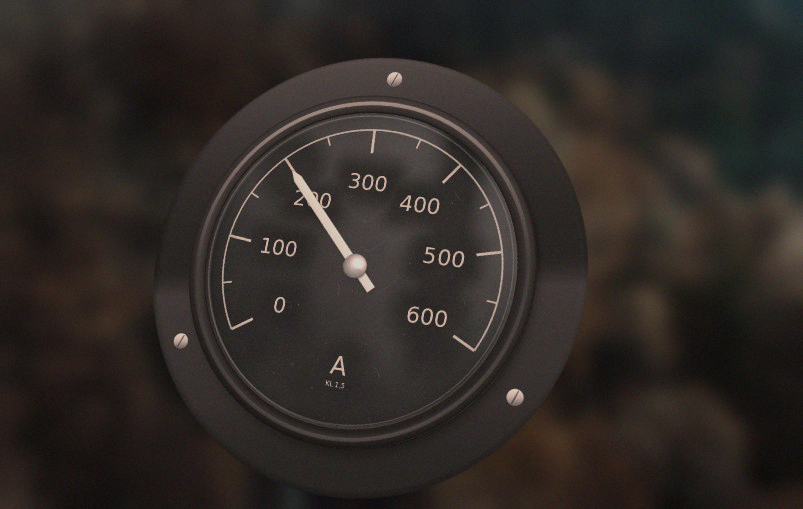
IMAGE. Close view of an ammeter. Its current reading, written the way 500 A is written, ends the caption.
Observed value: 200 A
